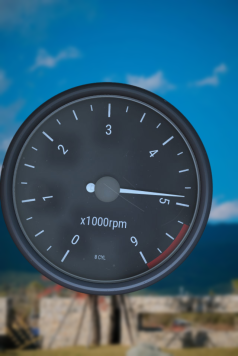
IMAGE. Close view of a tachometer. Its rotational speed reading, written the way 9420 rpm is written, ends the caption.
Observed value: 4875 rpm
